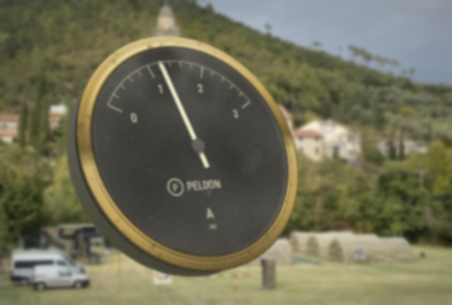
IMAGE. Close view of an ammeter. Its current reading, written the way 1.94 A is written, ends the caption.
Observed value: 1.2 A
